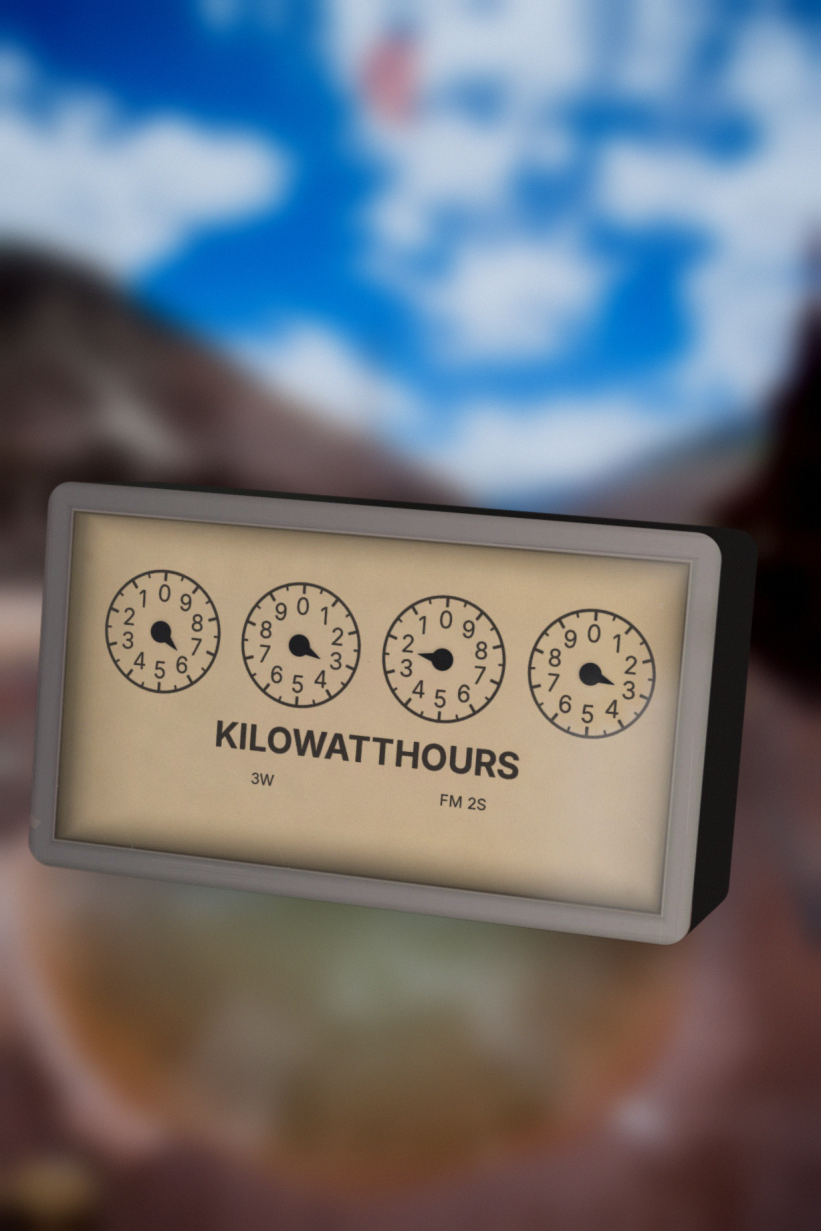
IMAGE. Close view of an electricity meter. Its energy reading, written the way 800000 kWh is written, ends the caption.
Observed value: 6323 kWh
